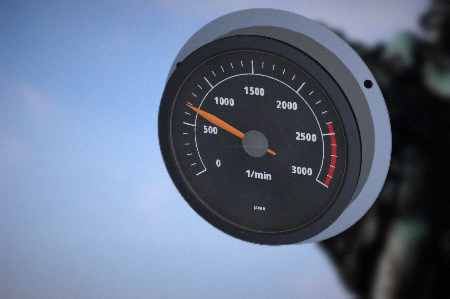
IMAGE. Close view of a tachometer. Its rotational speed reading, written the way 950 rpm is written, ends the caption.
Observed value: 700 rpm
